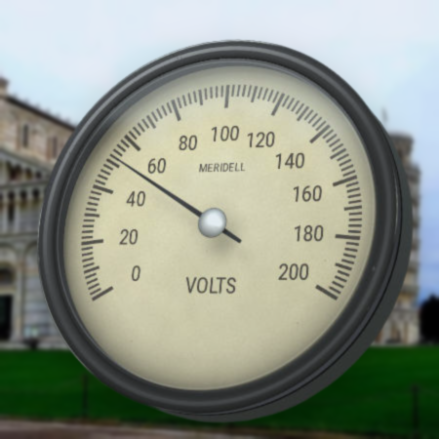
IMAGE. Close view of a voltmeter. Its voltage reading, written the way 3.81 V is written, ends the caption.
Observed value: 52 V
